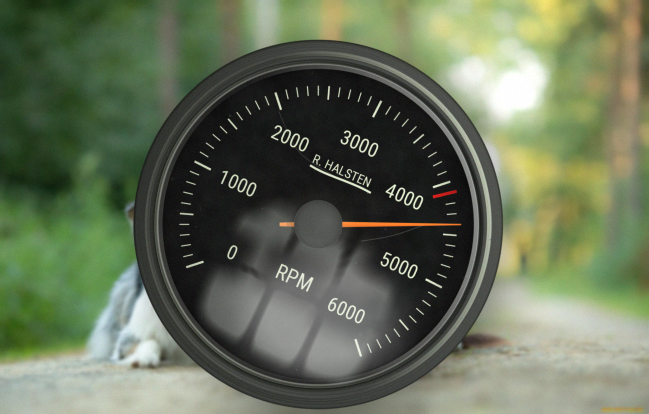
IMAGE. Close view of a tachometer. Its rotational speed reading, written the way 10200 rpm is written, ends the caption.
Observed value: 4400 rpm
